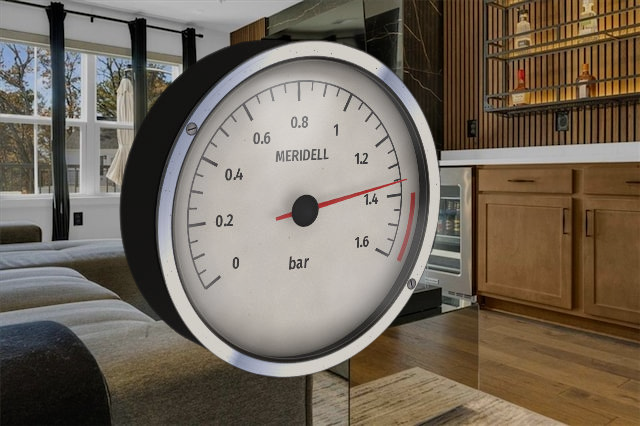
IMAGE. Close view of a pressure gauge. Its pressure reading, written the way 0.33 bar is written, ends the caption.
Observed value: 1.35 bar
